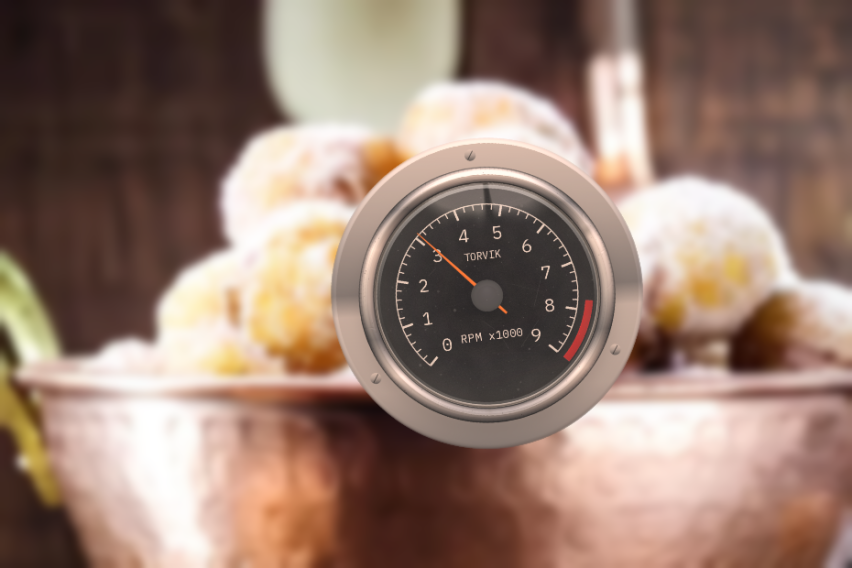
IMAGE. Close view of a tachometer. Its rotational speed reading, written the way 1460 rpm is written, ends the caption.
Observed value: 3100 rpm
